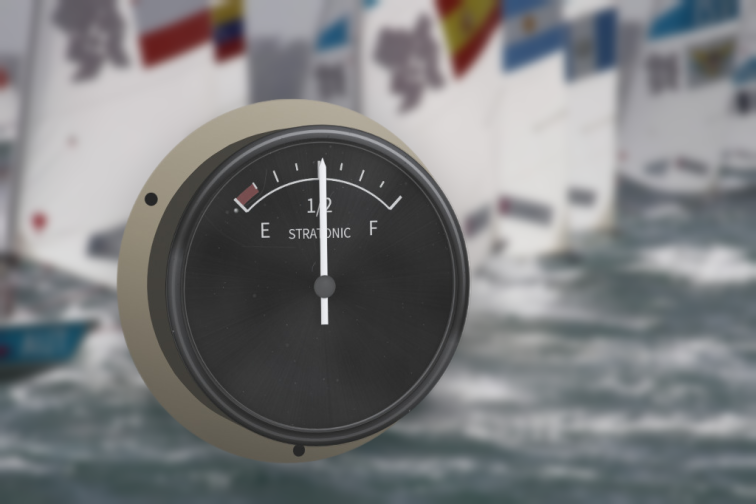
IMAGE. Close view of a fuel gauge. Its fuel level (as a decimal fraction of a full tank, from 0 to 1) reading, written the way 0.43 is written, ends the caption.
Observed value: 0.5
